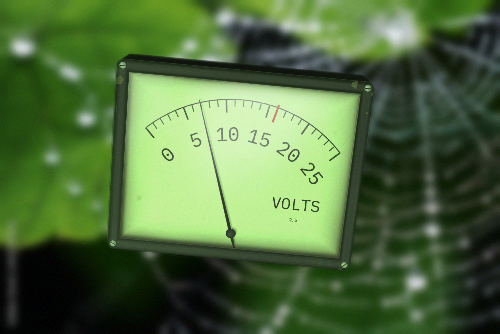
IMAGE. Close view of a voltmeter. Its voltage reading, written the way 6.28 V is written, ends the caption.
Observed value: 7 V
